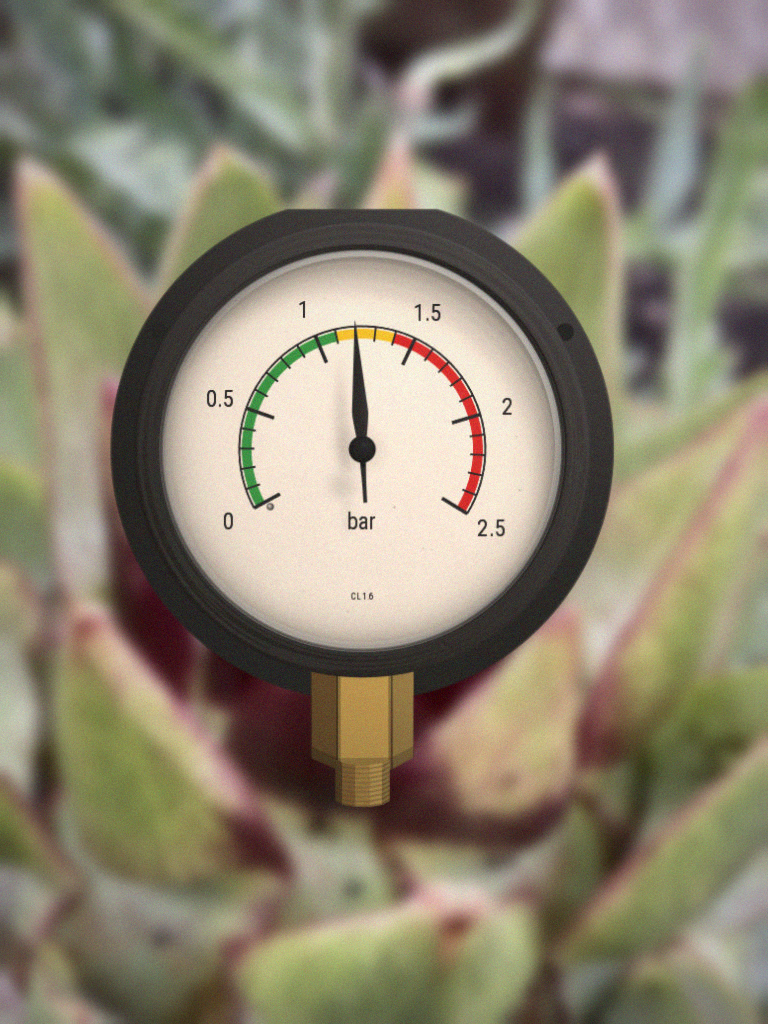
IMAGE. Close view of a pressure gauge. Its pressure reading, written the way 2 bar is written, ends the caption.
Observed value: 1.2 bar
